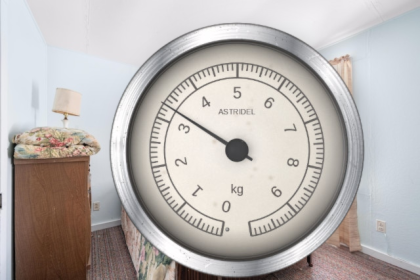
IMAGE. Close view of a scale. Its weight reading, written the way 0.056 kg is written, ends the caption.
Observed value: 3.3 kg
